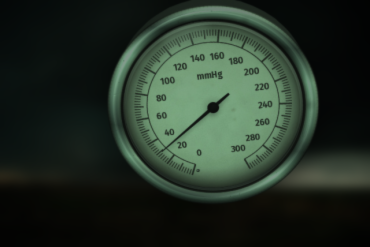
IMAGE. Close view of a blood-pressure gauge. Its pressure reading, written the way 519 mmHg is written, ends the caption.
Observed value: 30 mmHg
